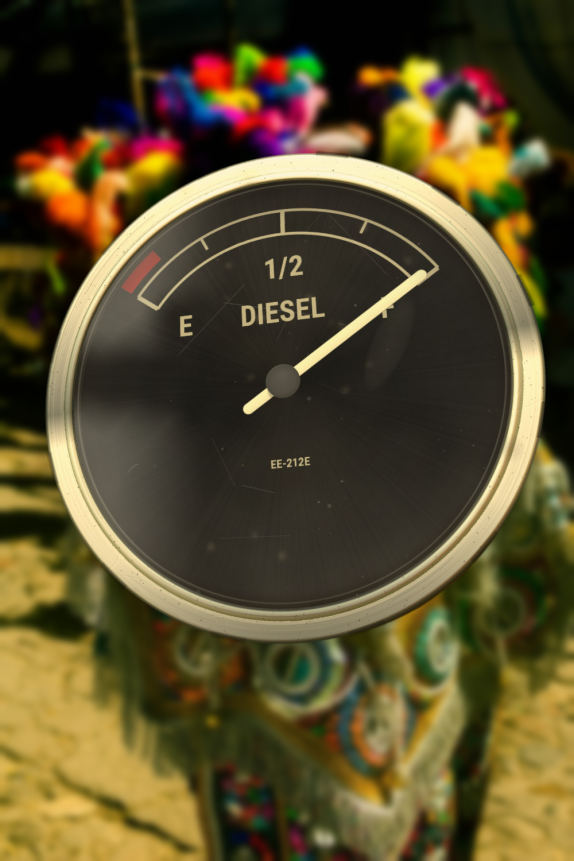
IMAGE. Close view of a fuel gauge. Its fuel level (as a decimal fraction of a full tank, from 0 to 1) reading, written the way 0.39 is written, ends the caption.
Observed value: 1
